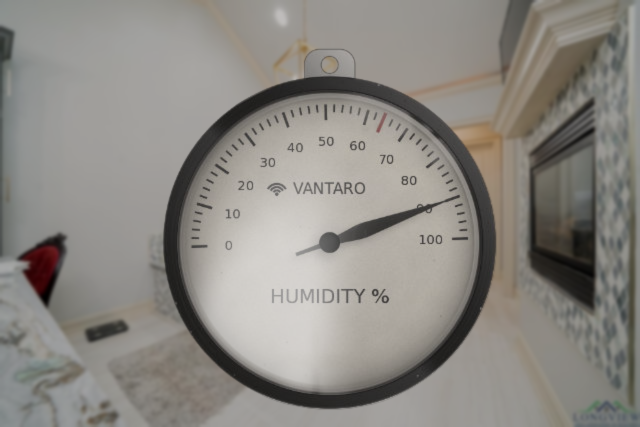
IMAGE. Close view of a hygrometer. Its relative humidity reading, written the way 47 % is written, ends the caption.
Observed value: 90 %
